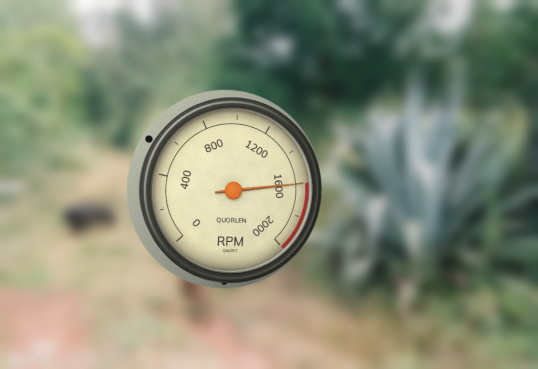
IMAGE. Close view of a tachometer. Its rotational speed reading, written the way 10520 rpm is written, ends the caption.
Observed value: 1600 rpm
